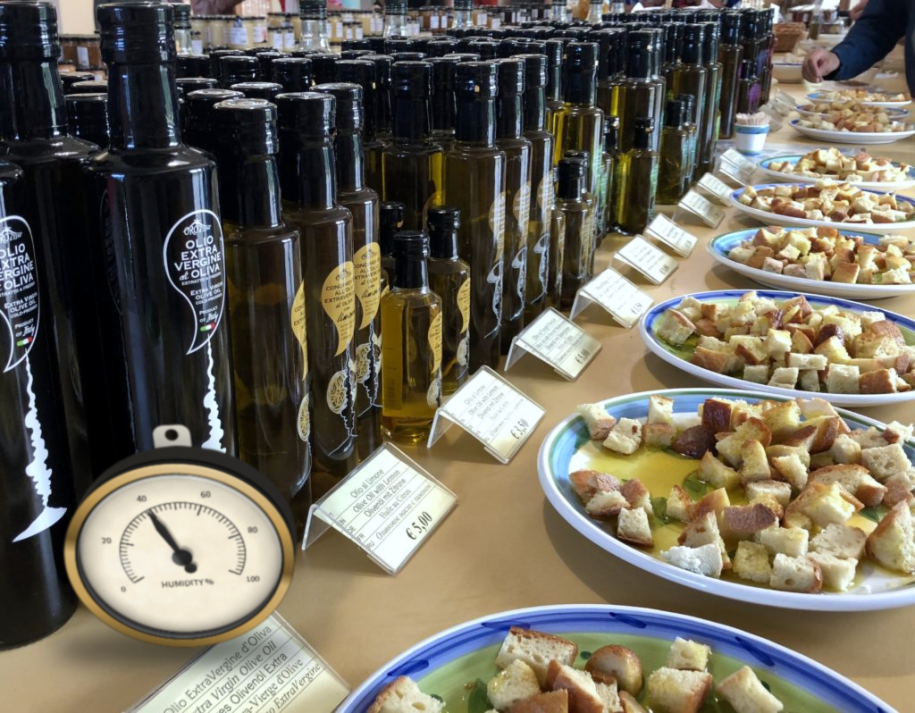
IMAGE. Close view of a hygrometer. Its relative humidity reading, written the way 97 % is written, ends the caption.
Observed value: 40 %
